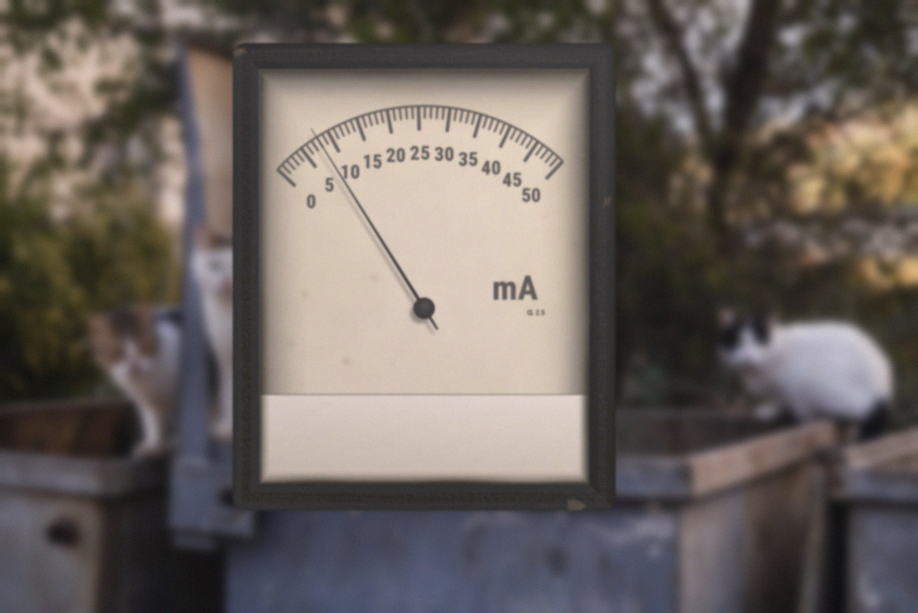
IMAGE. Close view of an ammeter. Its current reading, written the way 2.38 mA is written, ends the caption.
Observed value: 8 mA
